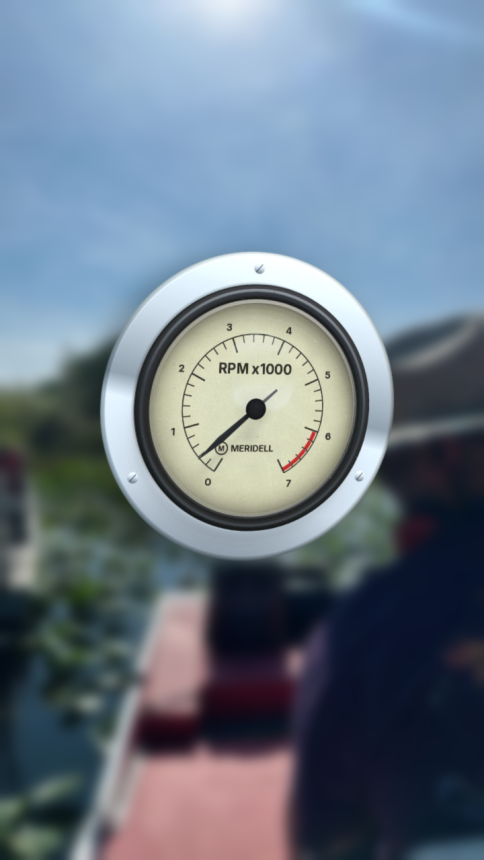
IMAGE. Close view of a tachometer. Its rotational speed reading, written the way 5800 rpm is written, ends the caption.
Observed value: 400 rpm
